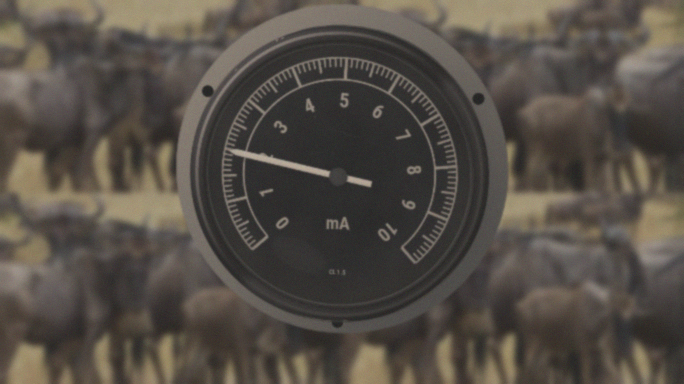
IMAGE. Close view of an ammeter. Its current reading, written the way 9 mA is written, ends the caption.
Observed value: 2 mA
